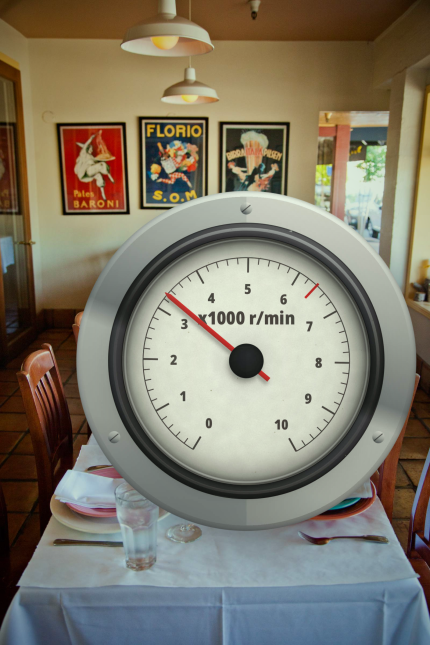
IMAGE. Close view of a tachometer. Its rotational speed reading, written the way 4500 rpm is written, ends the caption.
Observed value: 3300 rpm
